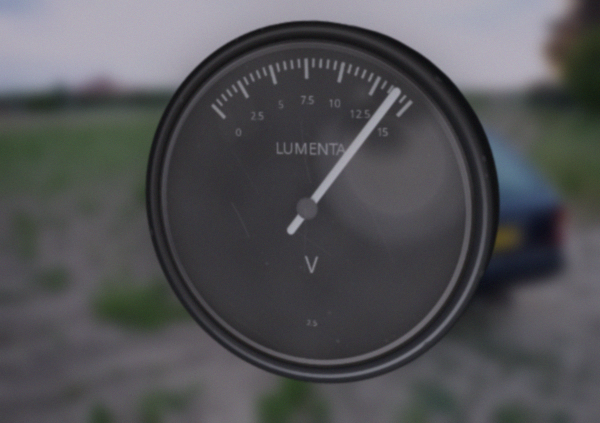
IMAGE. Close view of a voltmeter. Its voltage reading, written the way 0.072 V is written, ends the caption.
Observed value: 14 V
